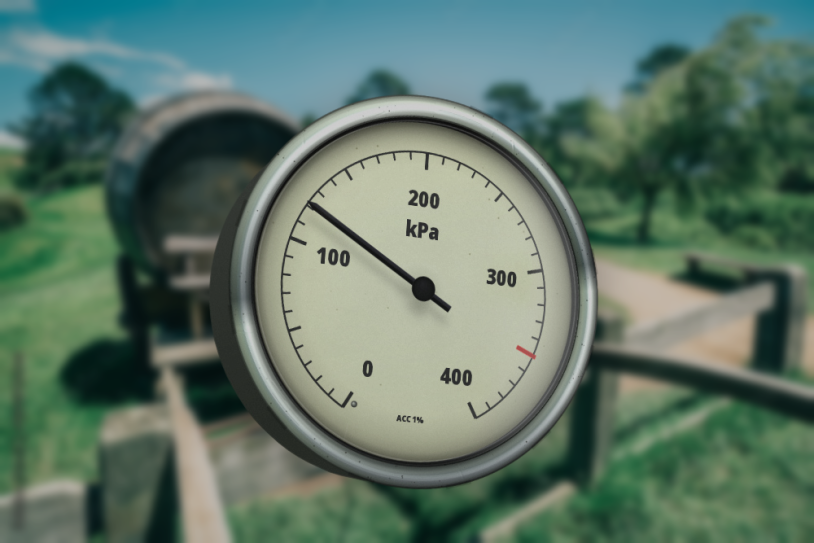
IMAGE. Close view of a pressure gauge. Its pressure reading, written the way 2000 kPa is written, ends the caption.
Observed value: 120 kPa
